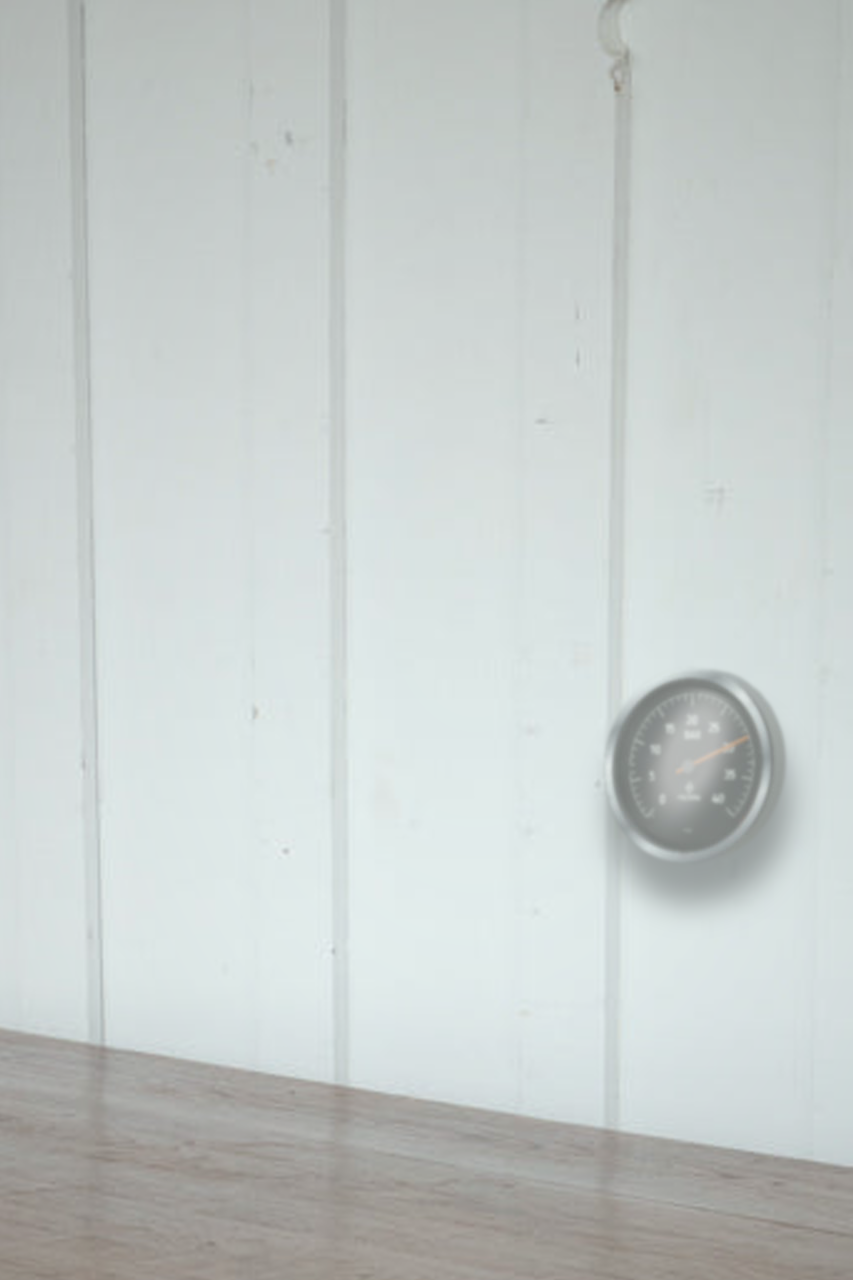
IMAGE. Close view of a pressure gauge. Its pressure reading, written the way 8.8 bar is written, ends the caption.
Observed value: 30 bar
